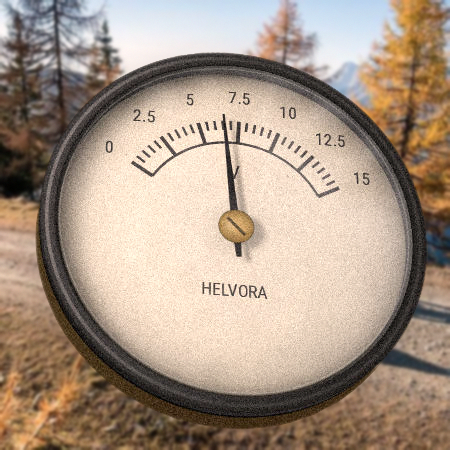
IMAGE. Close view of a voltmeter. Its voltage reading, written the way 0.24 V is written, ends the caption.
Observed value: 6.5 V
